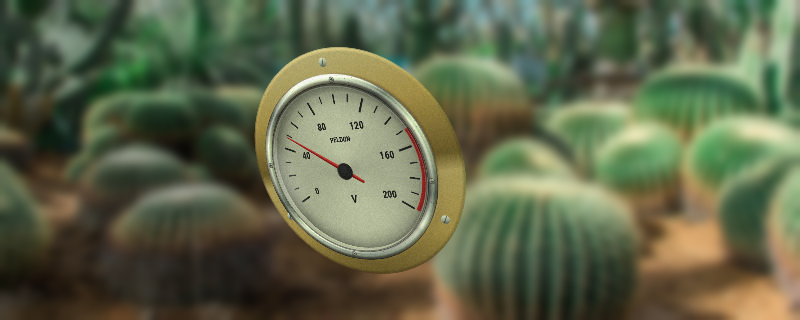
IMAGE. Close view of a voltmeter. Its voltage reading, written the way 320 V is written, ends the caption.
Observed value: 50 V
